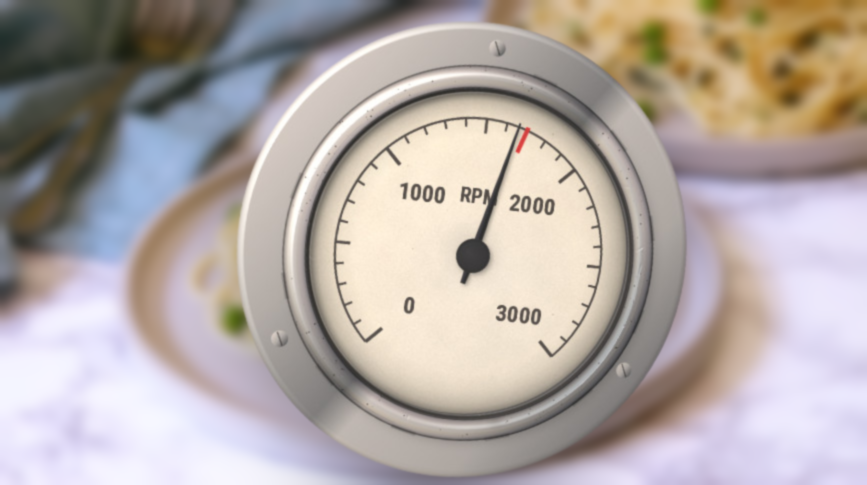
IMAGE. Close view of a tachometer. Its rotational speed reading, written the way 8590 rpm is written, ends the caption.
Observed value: 1650 rpm
